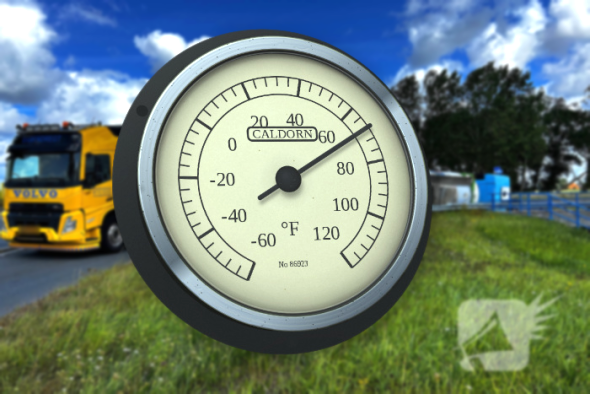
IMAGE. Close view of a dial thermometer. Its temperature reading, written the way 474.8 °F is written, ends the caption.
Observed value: 68 °F
